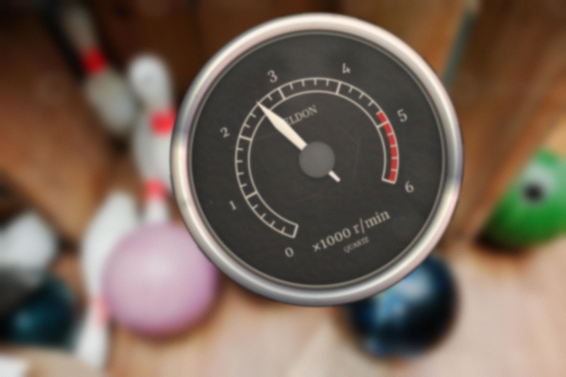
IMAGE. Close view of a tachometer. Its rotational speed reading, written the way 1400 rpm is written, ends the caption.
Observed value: 2600 rpm
